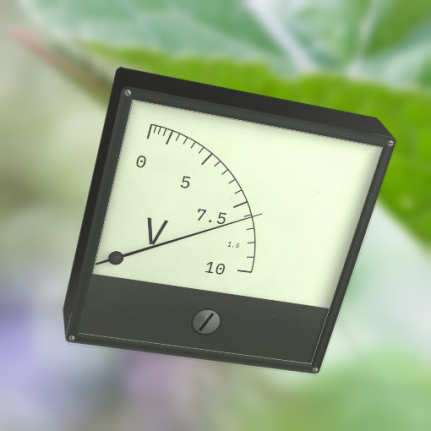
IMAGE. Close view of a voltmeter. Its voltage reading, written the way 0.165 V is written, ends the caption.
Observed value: 8 V
